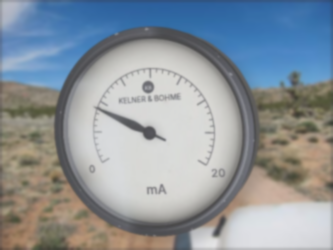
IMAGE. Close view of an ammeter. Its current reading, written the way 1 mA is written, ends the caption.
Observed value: 4.5 mA
